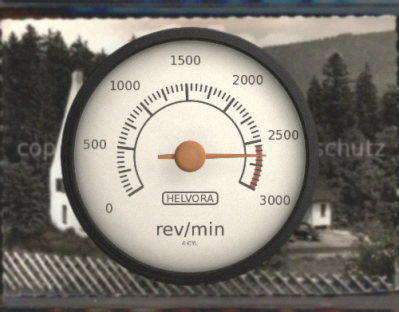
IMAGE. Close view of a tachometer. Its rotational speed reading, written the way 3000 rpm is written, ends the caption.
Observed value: 2650 rpm
